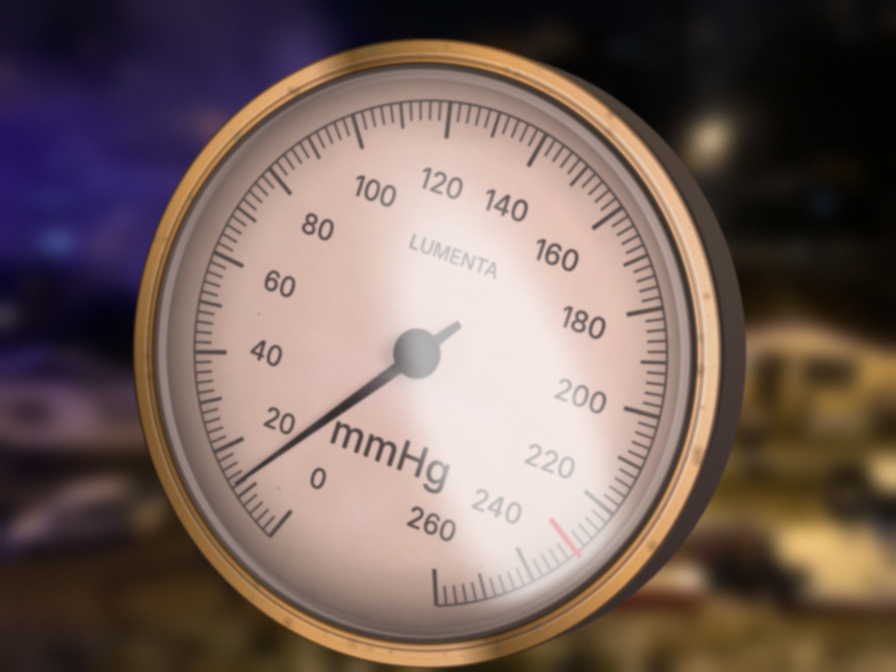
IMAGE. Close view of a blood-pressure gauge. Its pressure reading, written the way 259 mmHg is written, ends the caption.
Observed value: 12 mmHg
